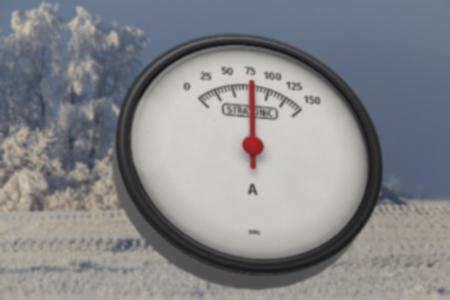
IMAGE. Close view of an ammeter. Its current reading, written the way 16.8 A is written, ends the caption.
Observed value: 75 A
